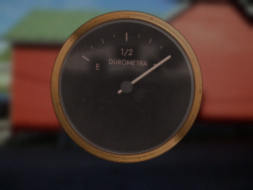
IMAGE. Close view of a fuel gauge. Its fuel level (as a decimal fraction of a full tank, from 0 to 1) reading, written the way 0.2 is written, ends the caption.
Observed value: 1
